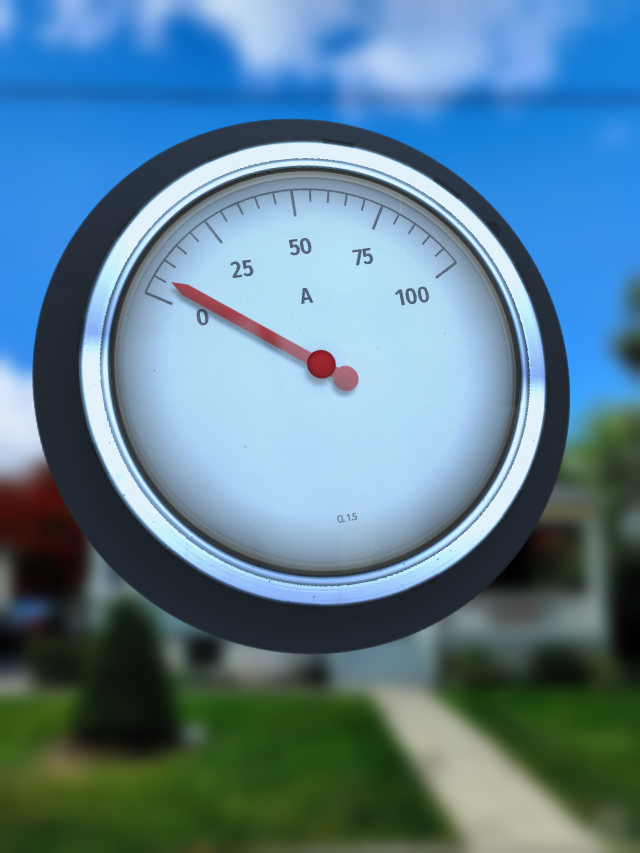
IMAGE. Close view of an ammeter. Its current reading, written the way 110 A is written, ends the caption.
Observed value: 5 A
